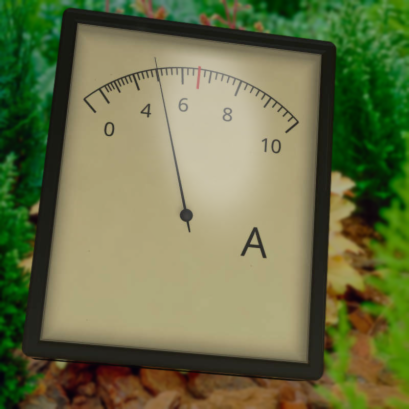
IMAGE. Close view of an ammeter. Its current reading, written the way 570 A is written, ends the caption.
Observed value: 5 A
